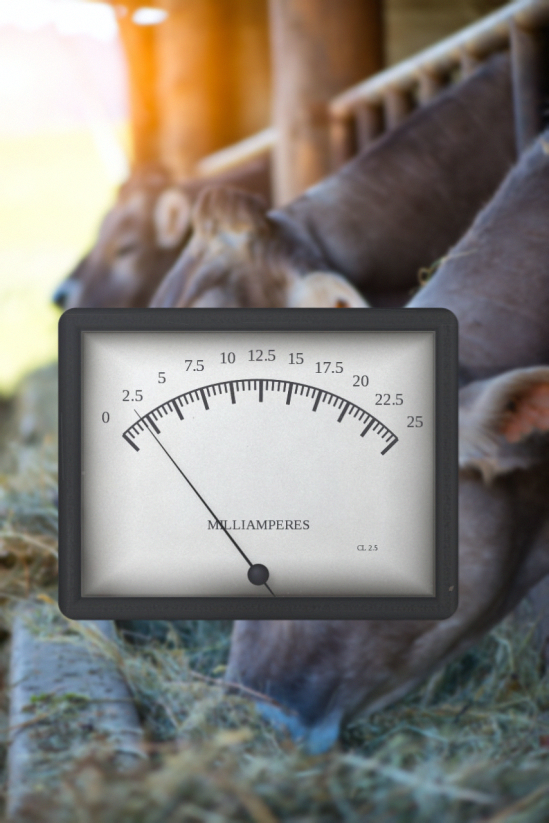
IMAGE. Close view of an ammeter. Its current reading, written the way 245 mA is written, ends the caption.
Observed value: 2 mA
